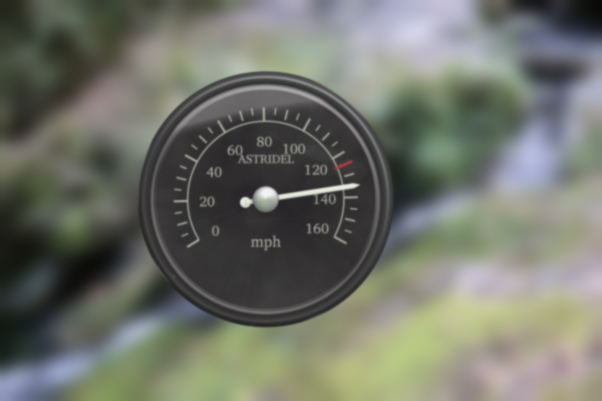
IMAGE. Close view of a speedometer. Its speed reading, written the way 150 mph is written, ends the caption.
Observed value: 135 mph
